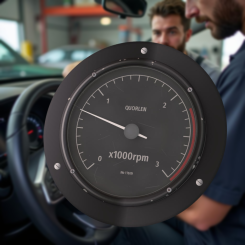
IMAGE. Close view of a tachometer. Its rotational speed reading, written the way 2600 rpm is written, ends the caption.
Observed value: 700 rpm
